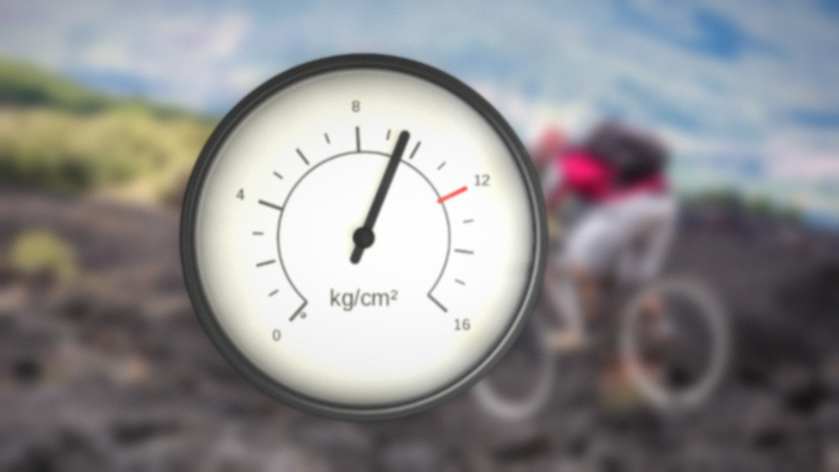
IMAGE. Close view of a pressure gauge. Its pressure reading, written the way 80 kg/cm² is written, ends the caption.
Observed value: 9.5 kg/cm²
